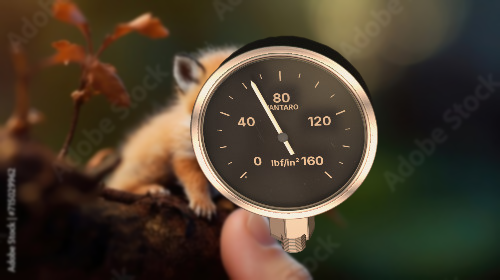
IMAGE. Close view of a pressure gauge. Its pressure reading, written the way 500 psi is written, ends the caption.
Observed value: 65 psi
